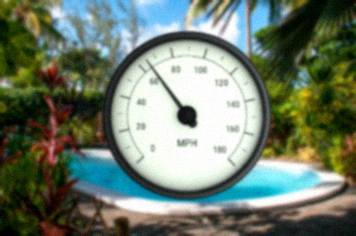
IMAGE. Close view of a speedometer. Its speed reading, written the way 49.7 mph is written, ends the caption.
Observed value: 65 mph
